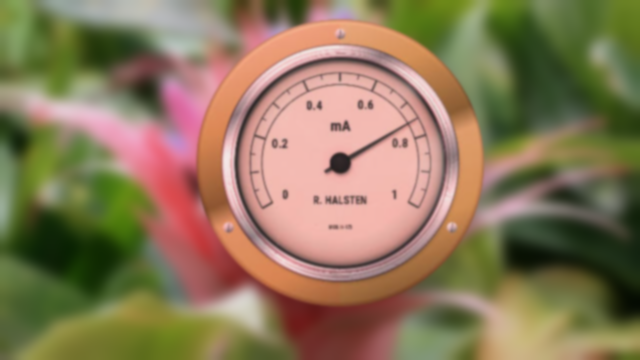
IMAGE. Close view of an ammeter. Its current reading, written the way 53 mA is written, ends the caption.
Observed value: 0.75 mA
